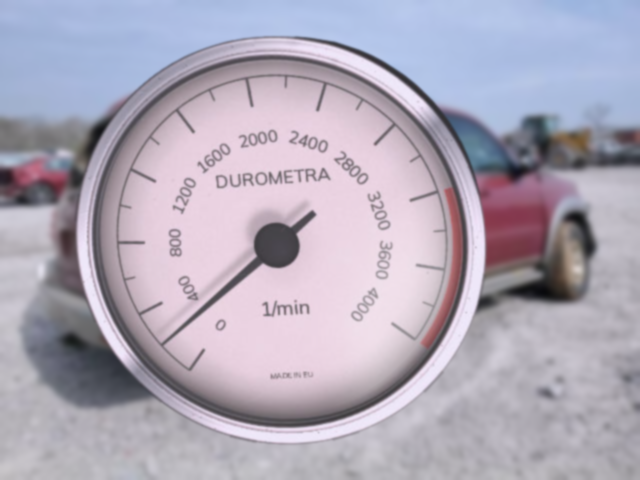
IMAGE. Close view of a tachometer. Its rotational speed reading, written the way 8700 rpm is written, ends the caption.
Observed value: 200 rpm
